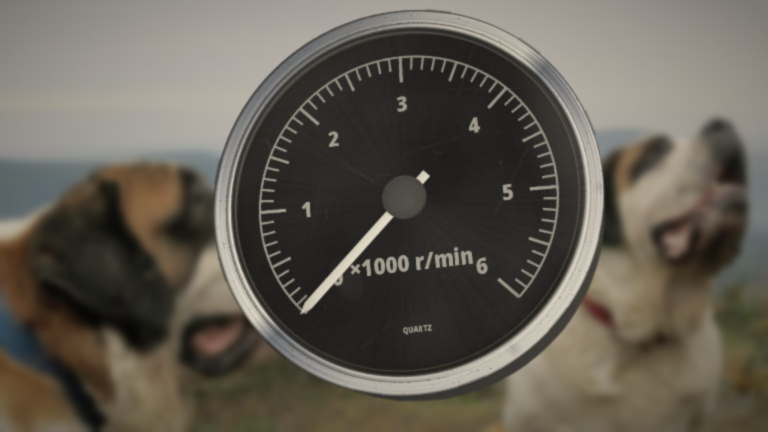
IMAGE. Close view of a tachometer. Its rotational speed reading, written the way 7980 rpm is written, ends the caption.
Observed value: 0 rpm
